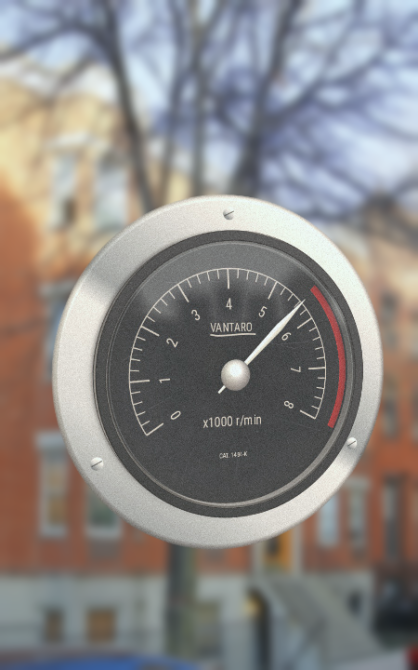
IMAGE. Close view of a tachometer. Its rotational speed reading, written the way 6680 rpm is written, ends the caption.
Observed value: 5600 rpm
